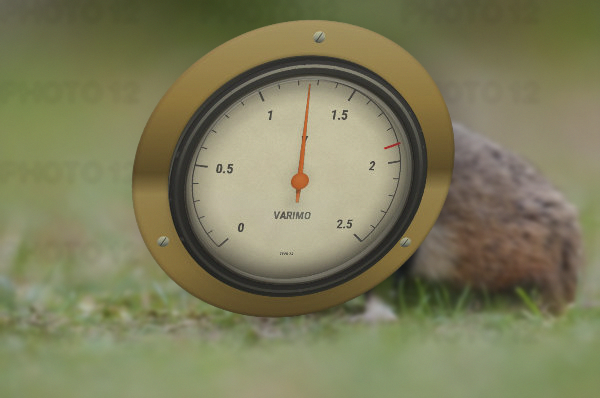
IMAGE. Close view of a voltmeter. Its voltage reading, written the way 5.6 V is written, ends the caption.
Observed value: 1.25 V
